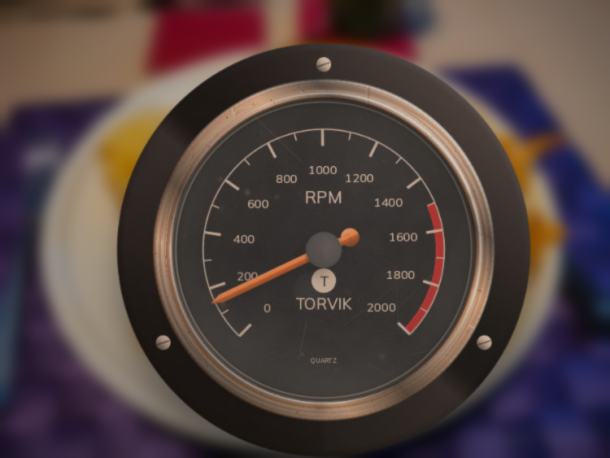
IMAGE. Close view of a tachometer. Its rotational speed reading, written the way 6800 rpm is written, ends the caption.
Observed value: 150 rpm
